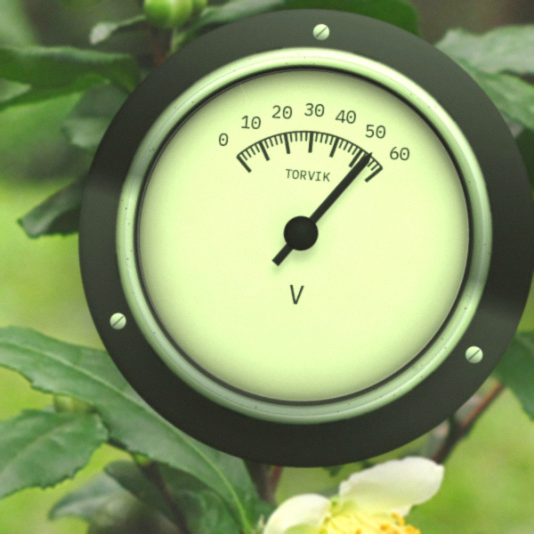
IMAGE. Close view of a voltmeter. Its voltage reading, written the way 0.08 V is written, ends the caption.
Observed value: 54 V
